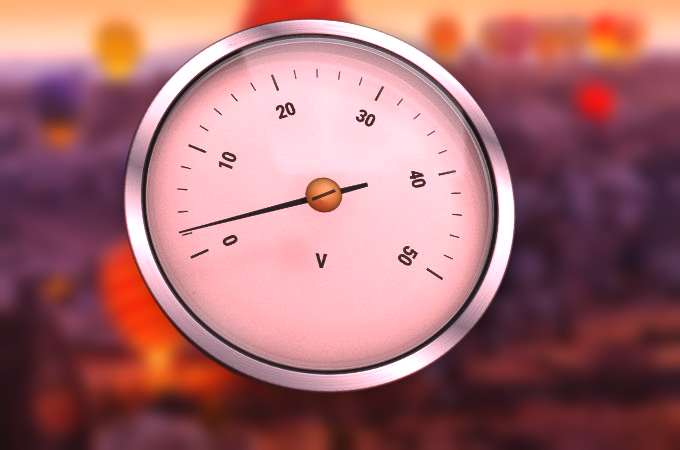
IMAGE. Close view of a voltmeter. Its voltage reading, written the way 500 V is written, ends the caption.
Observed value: 2 V
